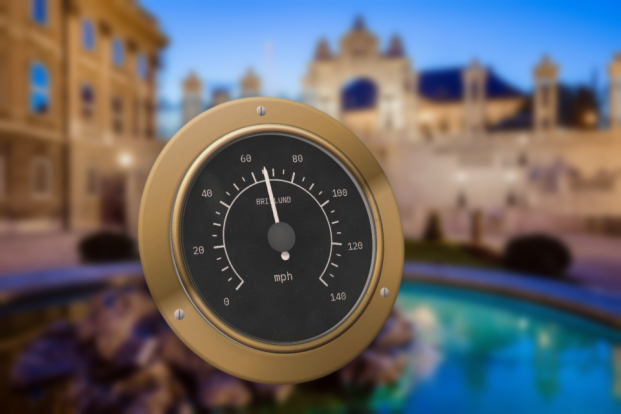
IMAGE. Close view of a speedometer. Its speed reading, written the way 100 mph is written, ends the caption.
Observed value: 65 mph
